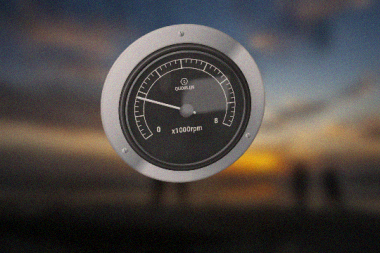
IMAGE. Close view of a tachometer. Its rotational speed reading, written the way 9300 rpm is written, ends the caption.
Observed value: 1800 rpm
